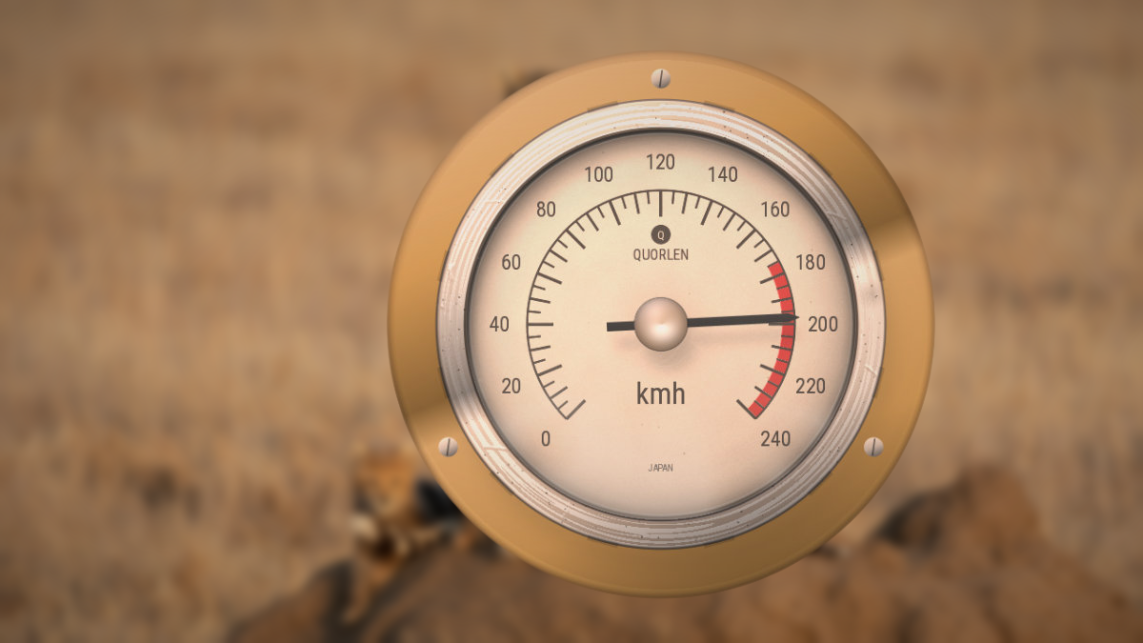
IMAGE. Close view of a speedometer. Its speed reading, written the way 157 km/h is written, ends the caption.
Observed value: 197.5 km/h
